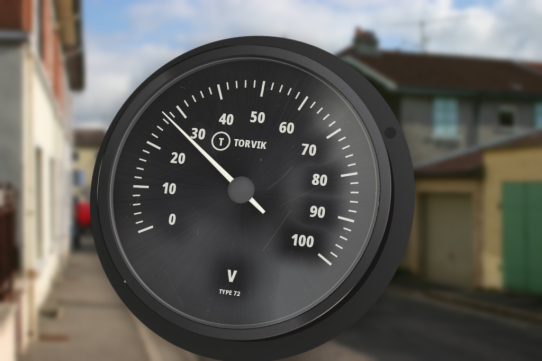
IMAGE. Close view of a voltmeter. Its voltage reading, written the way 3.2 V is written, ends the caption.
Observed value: 27 V
